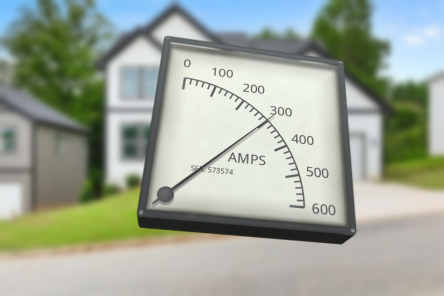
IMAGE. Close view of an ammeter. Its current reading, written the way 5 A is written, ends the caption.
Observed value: 300 A
